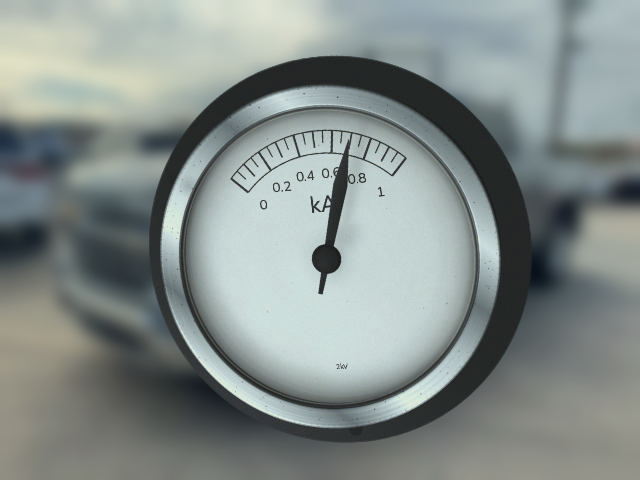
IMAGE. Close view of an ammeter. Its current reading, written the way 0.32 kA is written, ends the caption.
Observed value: 0.7 kA
